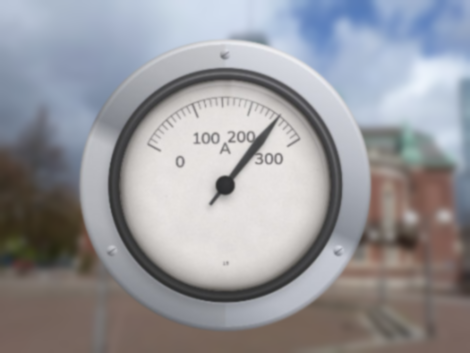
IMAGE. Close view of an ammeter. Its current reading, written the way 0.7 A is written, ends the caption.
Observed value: 250 A
